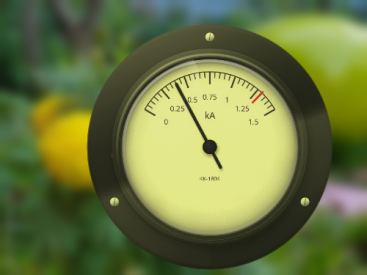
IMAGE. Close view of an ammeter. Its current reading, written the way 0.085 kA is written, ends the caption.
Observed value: 0.4 kA
